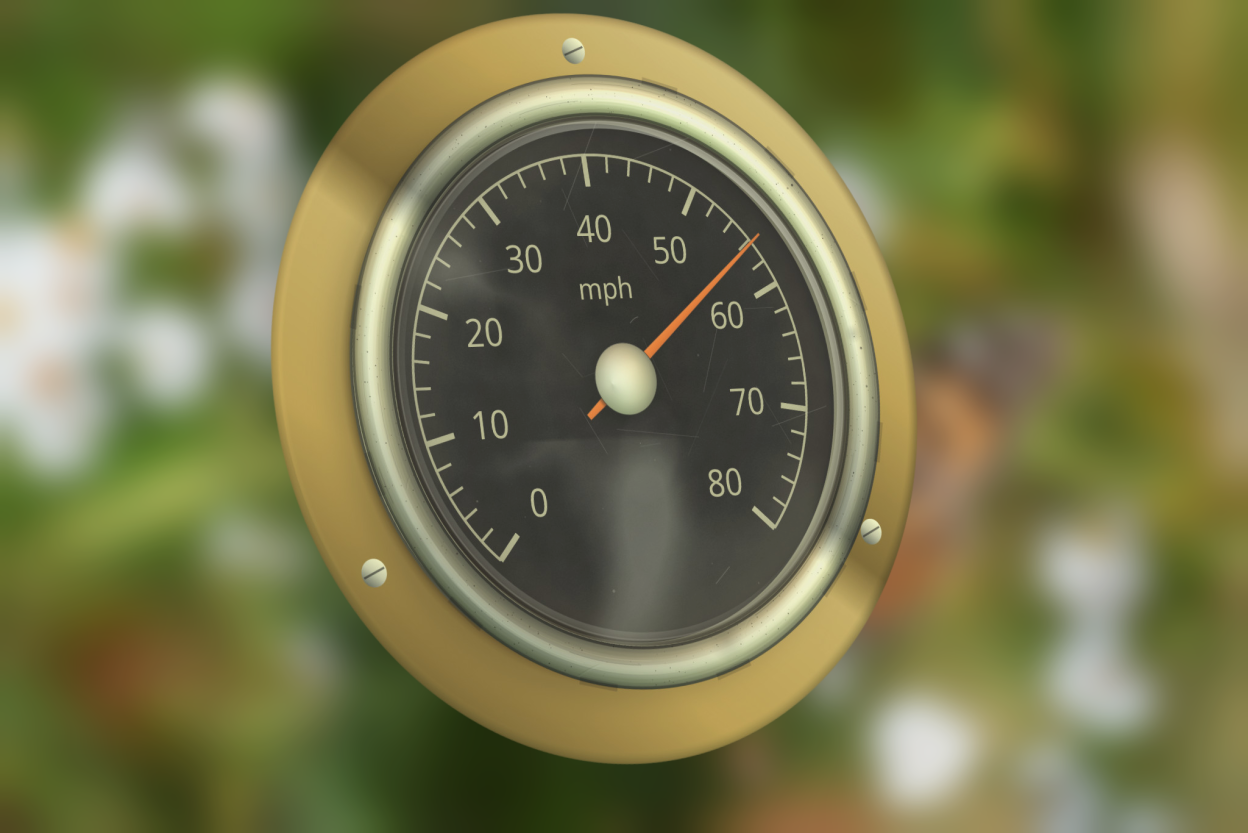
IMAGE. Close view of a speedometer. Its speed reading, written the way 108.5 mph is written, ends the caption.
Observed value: 56 mph
